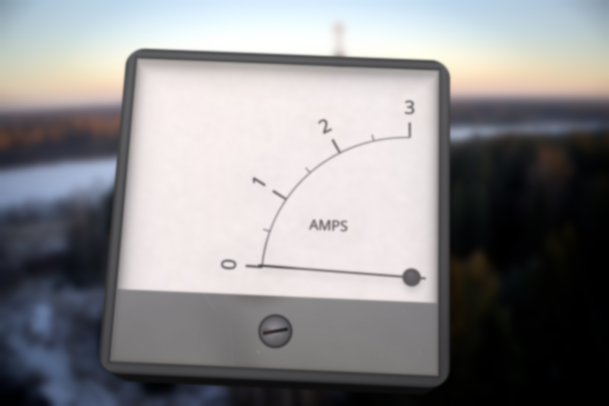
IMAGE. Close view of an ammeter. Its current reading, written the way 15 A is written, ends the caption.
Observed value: 0 A
